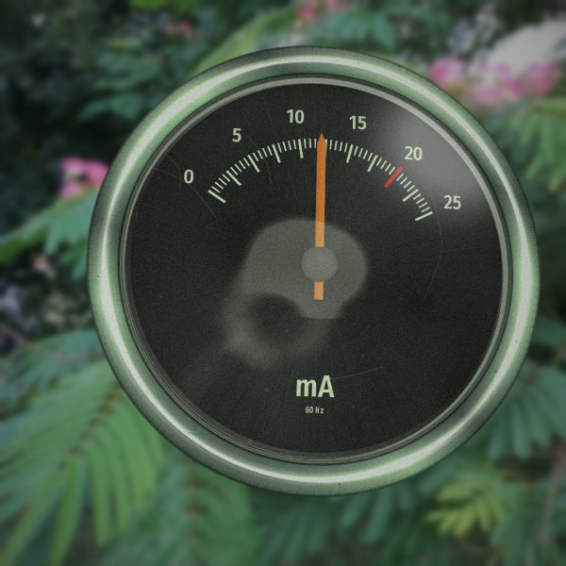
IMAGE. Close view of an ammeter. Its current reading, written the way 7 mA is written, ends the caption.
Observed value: 12 mA
